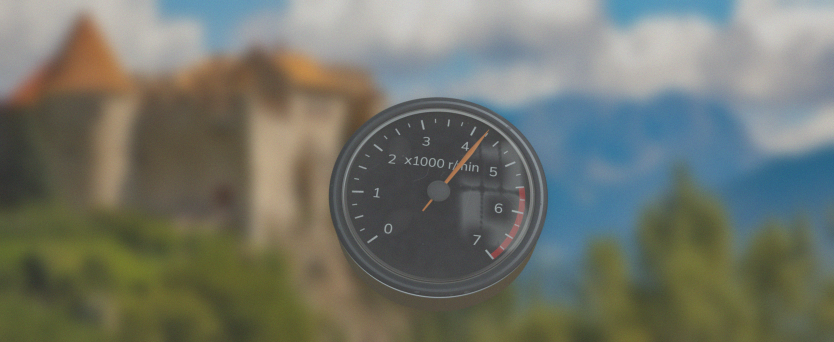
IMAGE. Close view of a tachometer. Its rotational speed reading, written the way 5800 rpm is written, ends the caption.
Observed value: 4250 rpm
